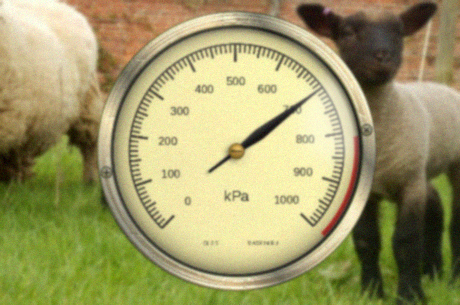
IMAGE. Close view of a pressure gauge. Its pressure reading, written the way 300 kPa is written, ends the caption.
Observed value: 700 kPa
